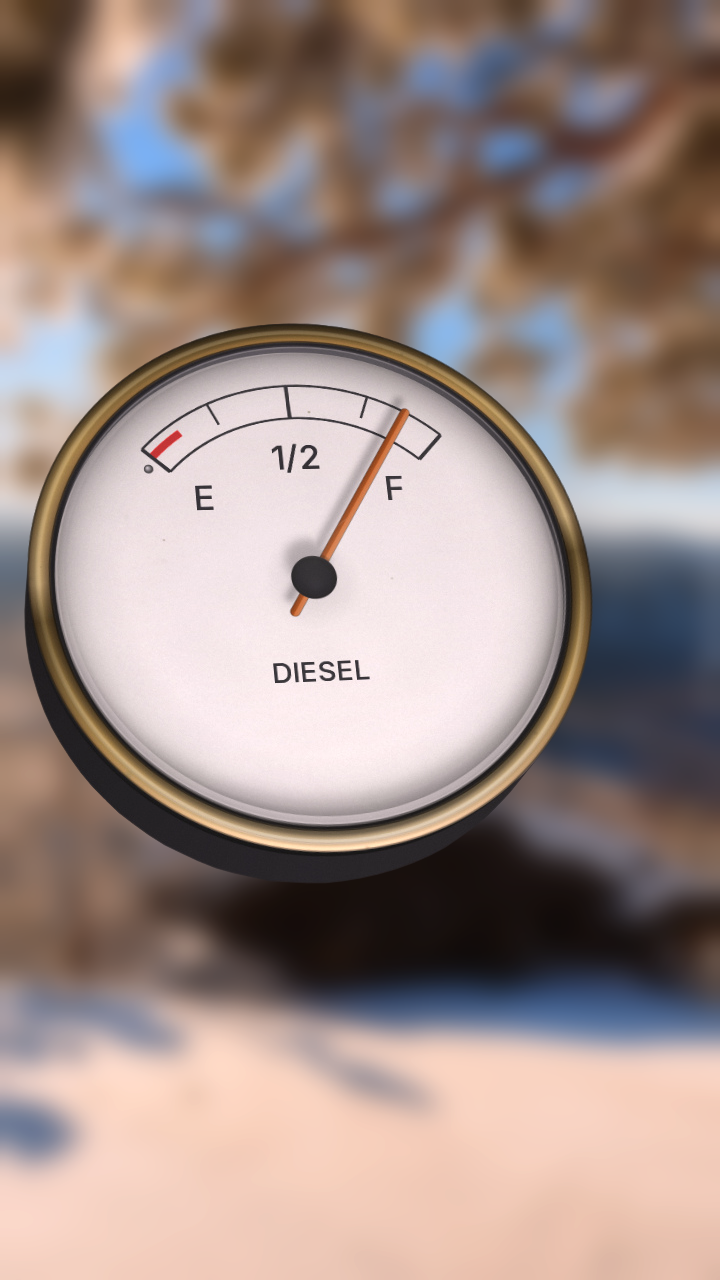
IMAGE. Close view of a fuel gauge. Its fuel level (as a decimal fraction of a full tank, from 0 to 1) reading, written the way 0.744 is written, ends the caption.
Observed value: 0.875
